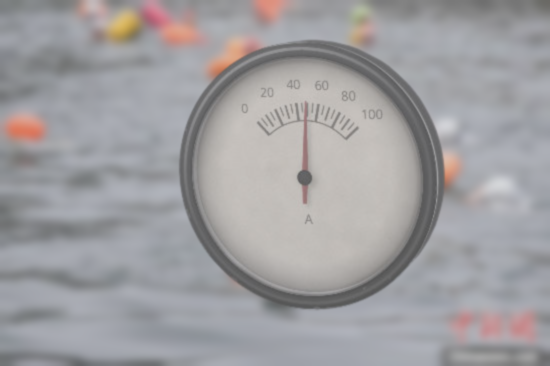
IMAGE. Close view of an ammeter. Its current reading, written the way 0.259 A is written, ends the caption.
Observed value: 50 A
